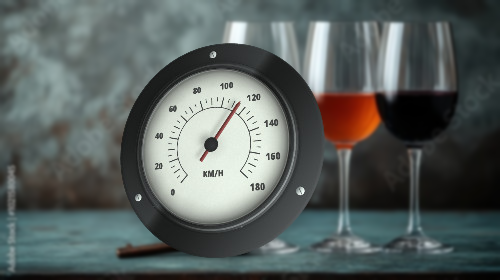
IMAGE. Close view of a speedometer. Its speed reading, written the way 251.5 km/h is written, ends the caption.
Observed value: 115 km/h
